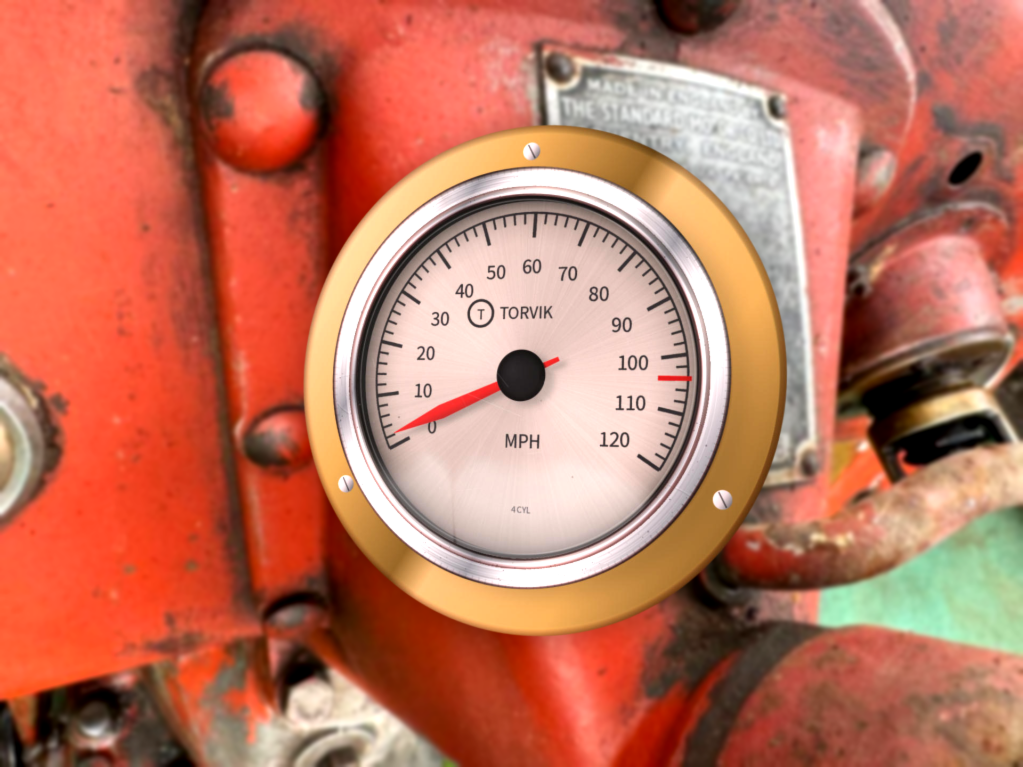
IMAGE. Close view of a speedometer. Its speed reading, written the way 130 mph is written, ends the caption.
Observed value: 2 mph
